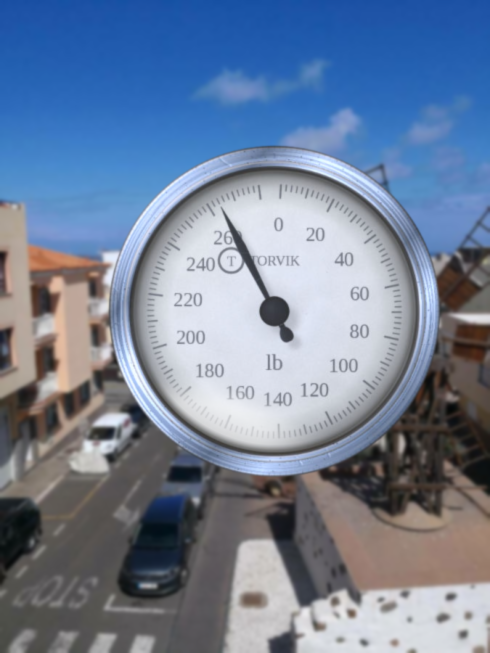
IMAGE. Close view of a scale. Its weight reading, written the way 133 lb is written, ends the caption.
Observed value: 264 lb
